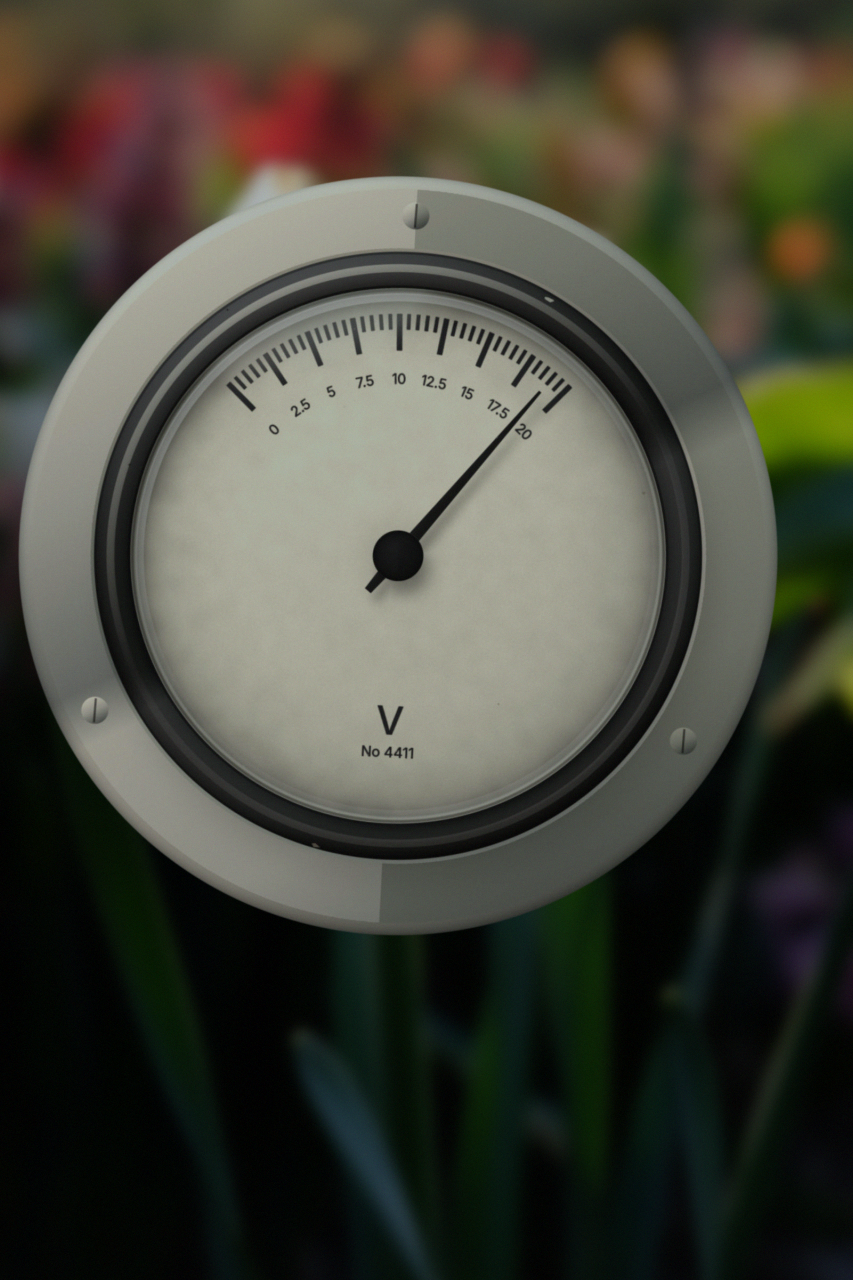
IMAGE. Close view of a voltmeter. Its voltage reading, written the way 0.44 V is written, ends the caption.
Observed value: 19 V
